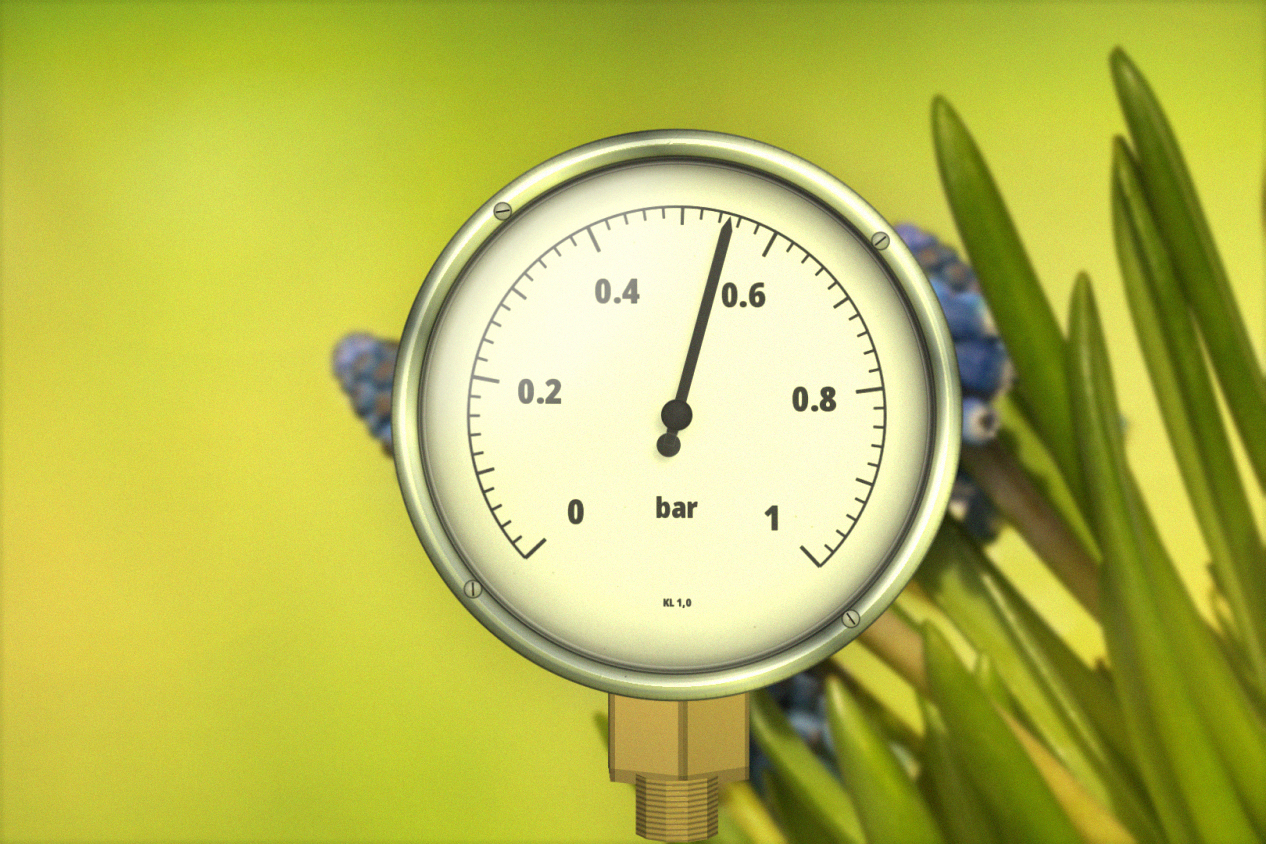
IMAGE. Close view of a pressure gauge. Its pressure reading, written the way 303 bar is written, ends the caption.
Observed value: 0.55 bar
